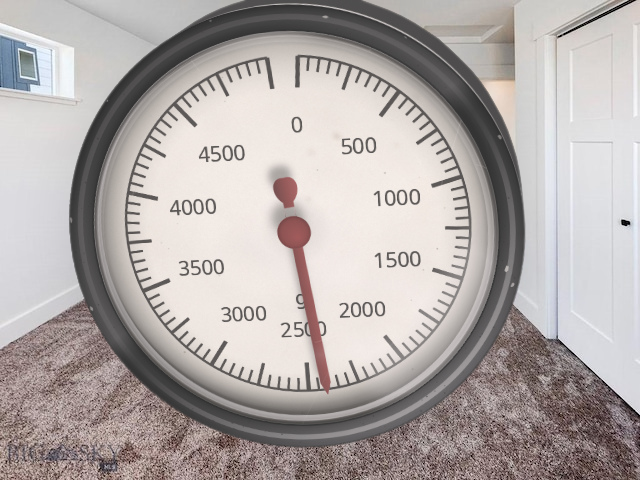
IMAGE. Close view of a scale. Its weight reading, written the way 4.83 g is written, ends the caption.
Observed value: 2400 g
